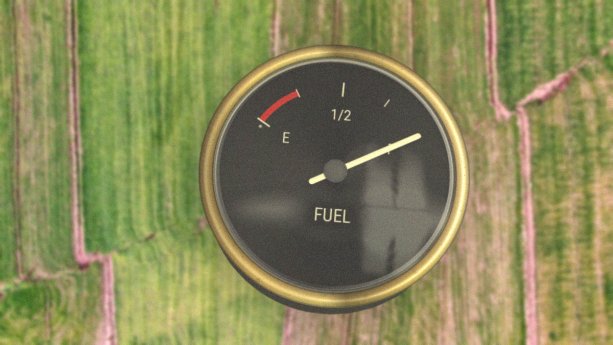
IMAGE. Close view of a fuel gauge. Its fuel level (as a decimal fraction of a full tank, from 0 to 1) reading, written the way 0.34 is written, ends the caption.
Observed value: 1
